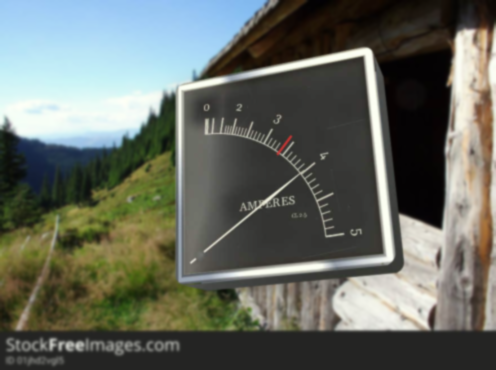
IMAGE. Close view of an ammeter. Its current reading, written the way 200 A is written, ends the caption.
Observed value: 4 A
